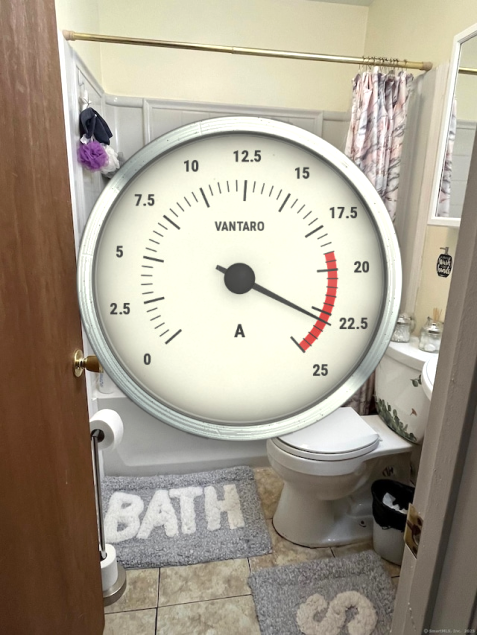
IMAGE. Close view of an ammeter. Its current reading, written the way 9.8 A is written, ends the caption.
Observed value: 23 A
